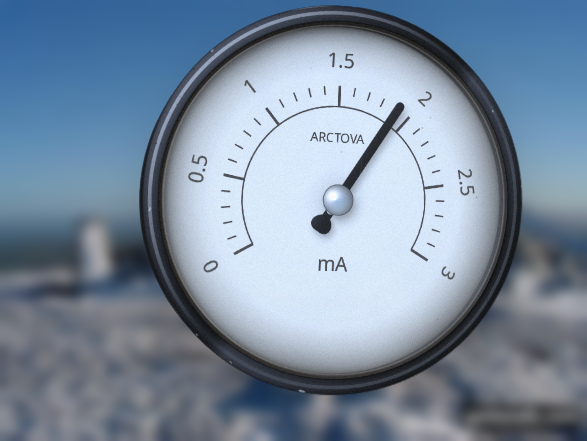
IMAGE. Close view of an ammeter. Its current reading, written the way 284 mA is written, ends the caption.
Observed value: 1.9 mA
